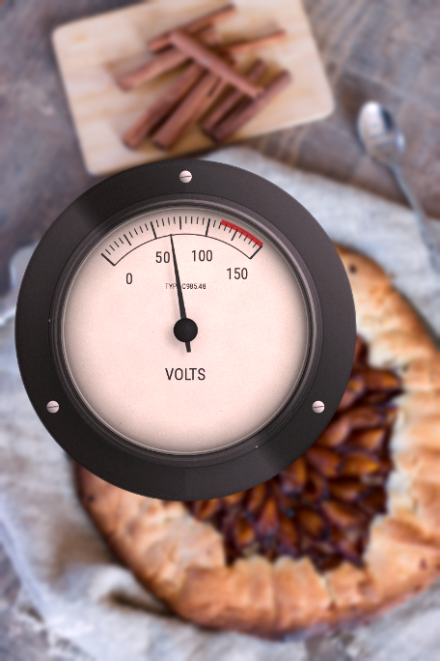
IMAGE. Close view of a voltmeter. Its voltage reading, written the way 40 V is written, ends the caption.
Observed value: 65 V
